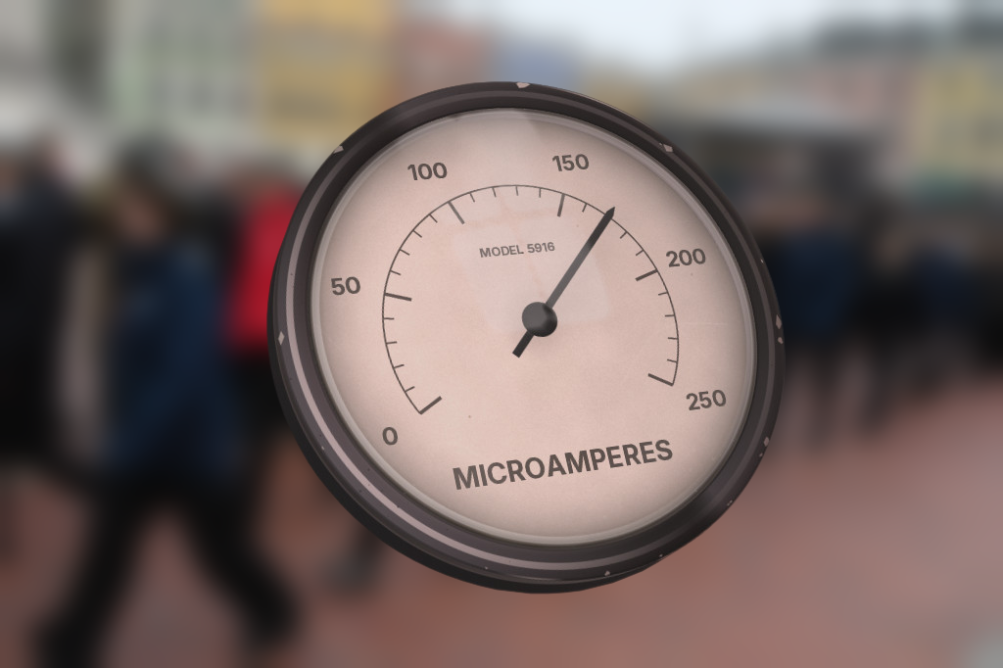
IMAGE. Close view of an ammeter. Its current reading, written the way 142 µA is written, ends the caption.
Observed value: 170 µA
